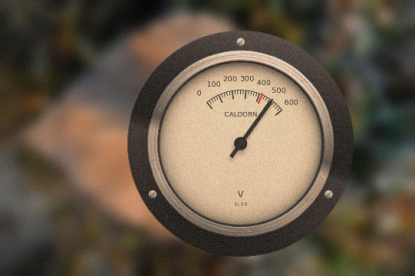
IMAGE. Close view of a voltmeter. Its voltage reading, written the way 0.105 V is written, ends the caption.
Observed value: 500 V
